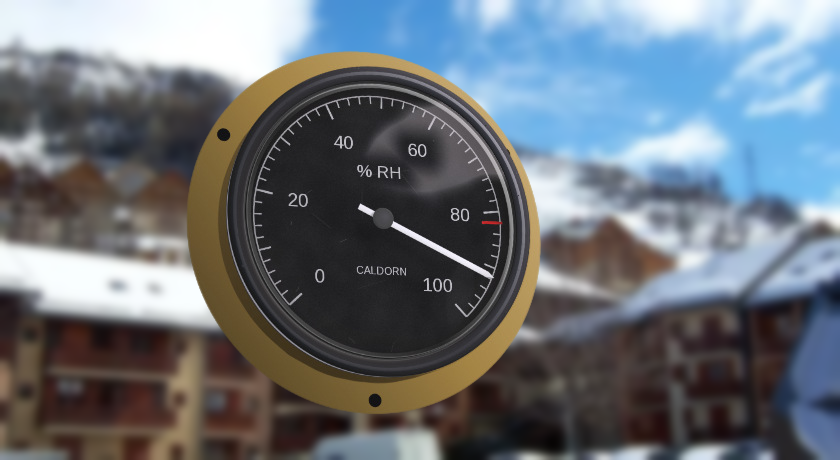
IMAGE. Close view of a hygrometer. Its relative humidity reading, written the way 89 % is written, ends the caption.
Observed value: 92 %
